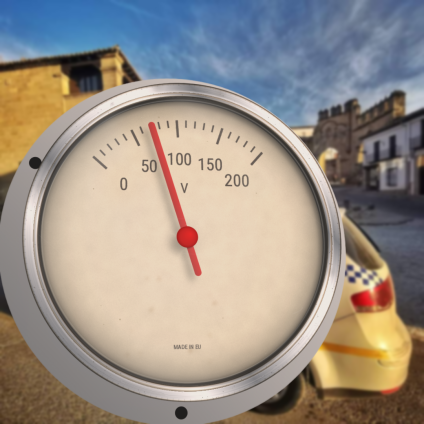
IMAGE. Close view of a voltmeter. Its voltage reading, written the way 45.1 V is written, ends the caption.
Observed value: 70 V
